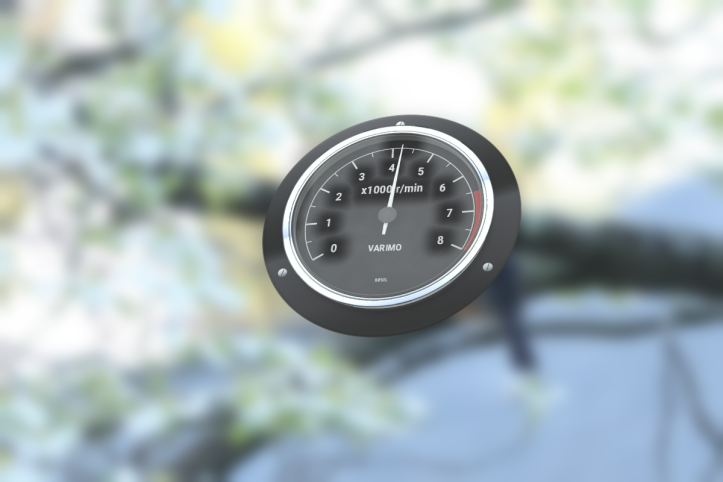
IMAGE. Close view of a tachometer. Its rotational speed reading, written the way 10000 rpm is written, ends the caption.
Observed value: 4250 rpm
